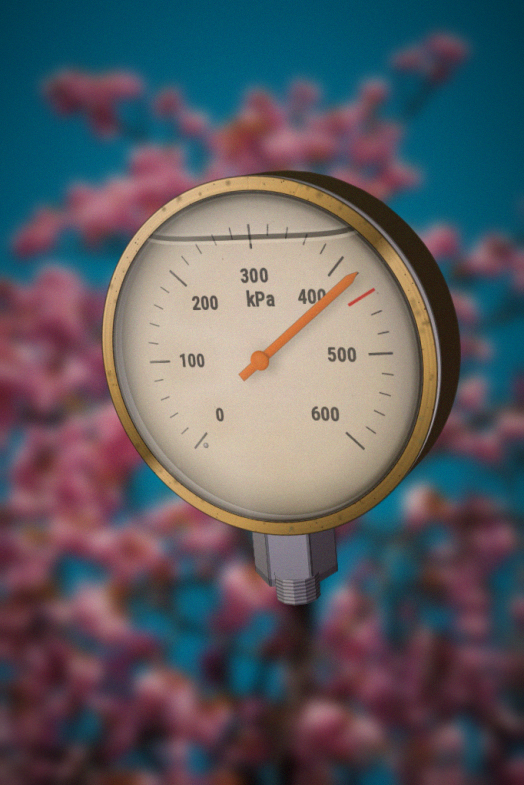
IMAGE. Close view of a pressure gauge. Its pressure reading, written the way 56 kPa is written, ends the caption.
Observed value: 420 kPa
